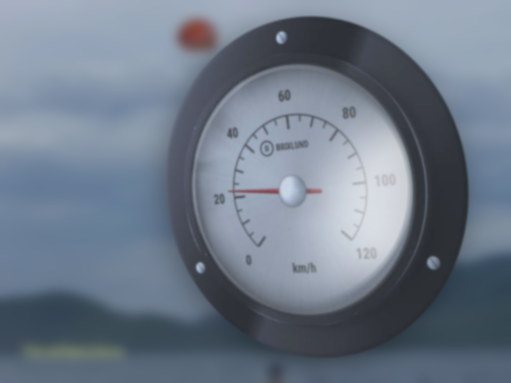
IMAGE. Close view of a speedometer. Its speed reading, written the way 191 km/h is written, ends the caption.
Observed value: 22.5 km/h
